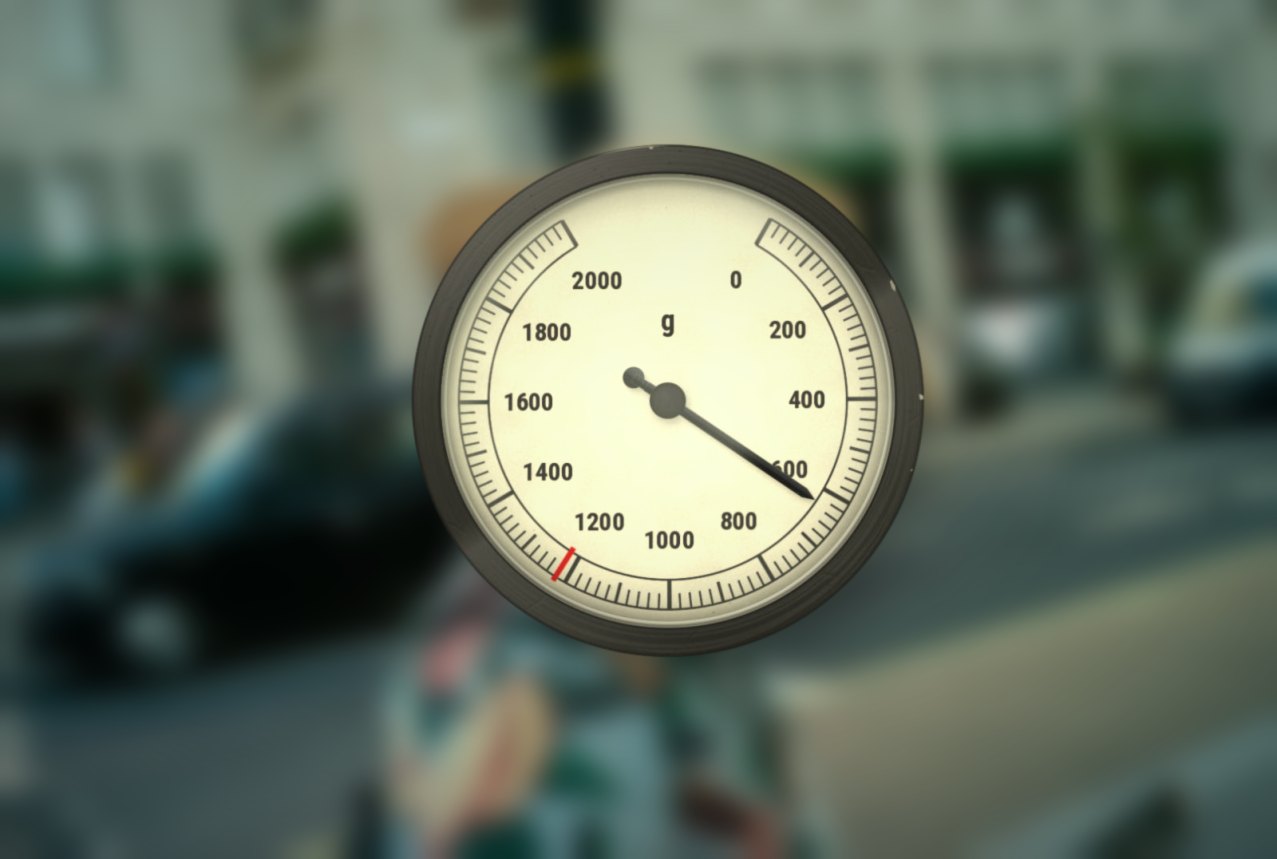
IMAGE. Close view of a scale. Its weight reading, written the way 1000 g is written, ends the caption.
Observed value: 630 g
